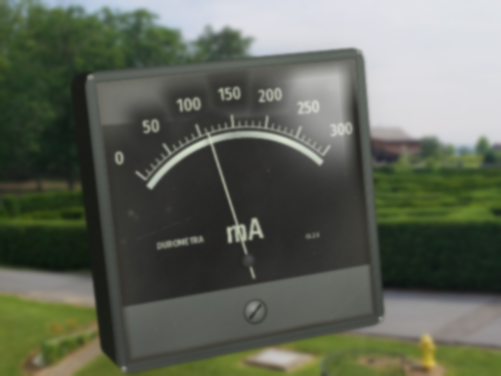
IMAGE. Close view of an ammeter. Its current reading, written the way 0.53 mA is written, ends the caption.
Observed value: 110 mA
